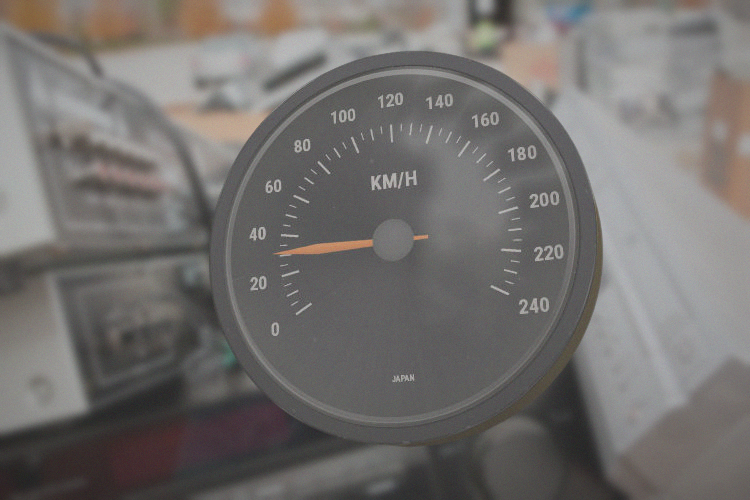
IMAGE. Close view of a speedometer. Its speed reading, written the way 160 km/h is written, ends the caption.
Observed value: 30 km/h
